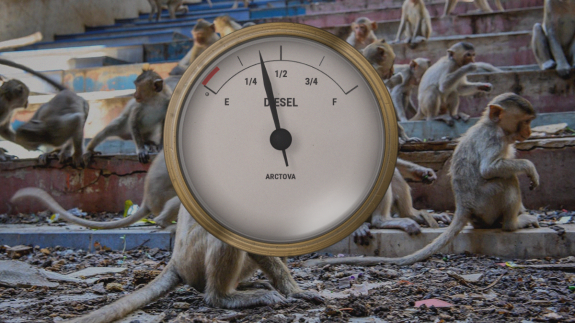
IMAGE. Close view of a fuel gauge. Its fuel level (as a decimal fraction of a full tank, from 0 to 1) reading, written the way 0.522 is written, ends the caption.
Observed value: 0.375
